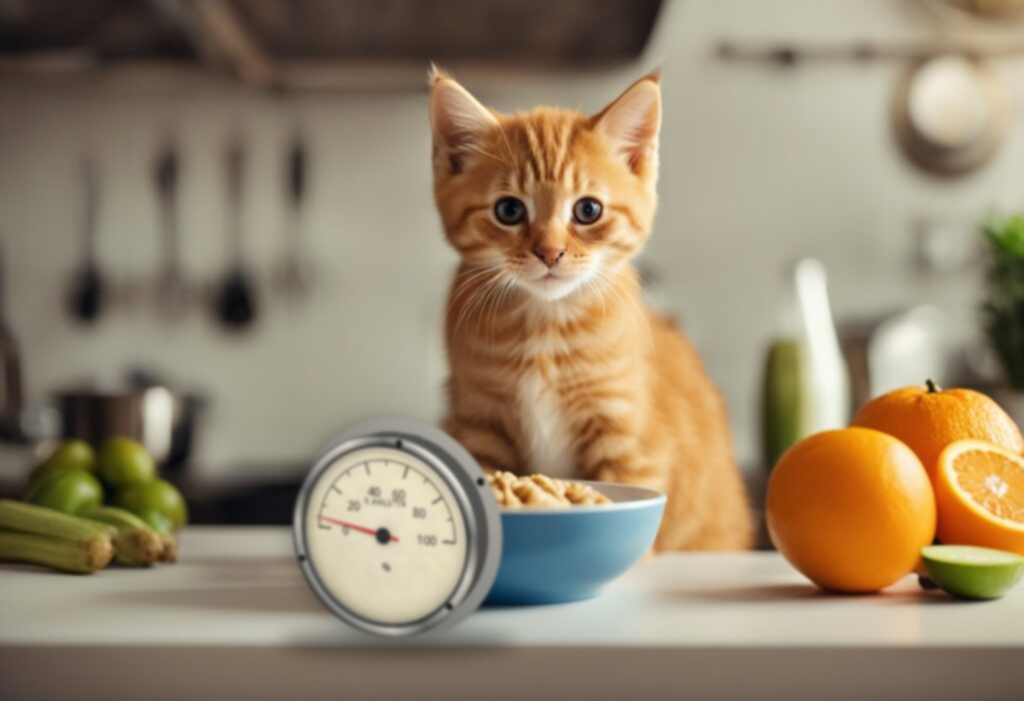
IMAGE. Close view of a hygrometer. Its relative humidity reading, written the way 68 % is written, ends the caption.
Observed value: 5 %
